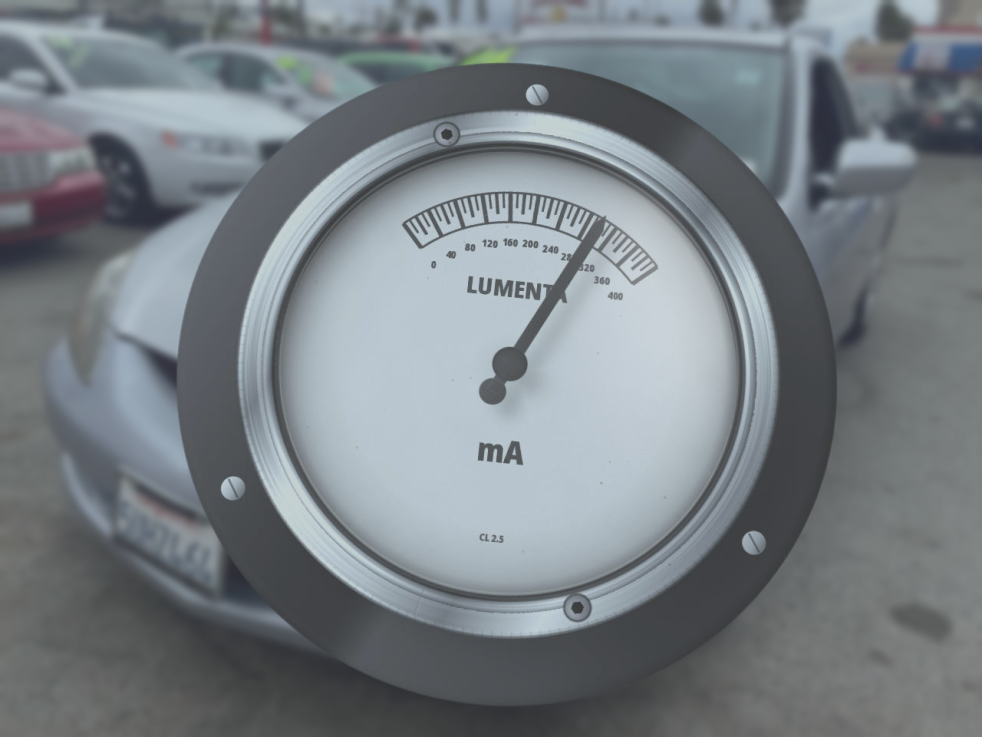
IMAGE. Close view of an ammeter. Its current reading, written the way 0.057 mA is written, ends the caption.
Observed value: 300 mA
